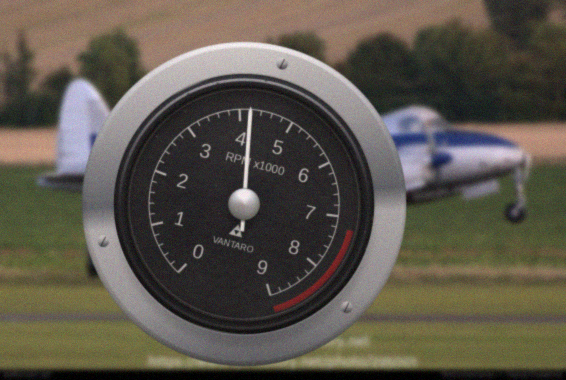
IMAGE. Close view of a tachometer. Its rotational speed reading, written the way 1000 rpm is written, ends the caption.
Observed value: 4200 rpm
